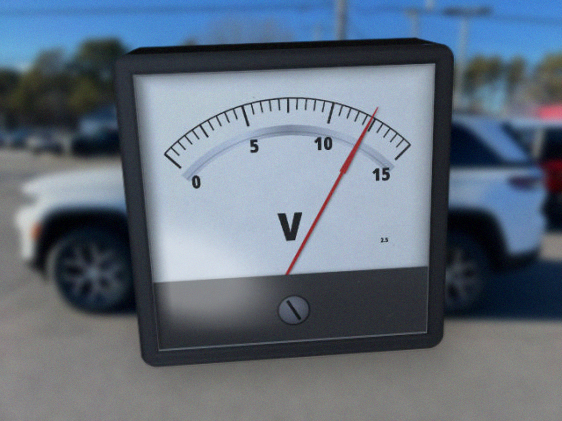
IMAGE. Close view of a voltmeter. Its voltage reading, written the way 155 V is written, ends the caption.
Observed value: 12.25 V
